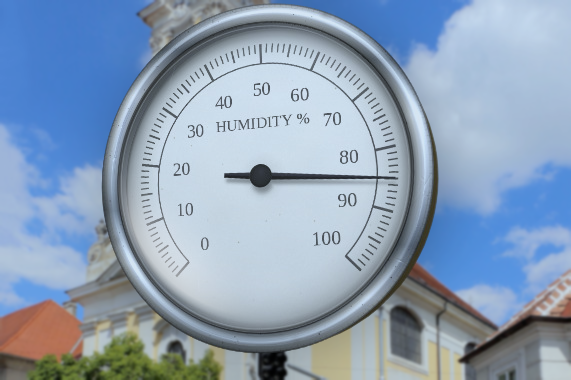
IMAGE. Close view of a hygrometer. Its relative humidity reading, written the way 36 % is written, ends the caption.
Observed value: 85 %
